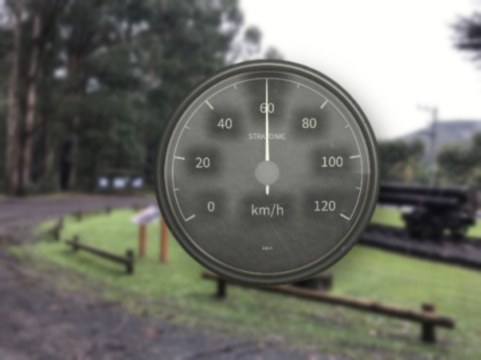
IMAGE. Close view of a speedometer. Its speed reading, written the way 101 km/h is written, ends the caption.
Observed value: 60 km/h
